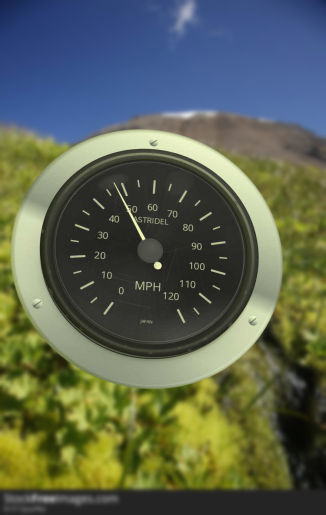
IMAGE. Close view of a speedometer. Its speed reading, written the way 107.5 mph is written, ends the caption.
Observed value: 47.5 mph
